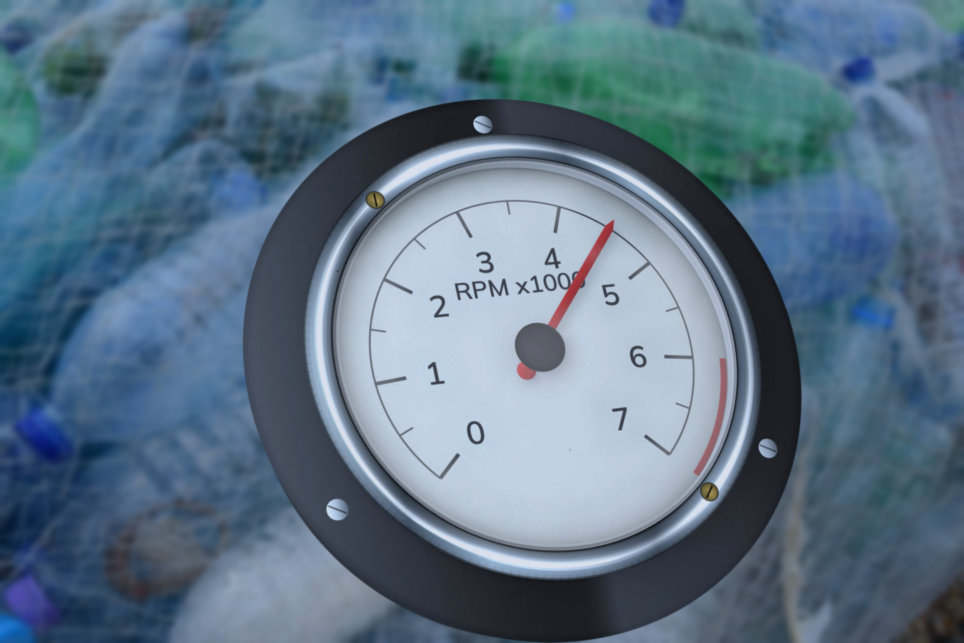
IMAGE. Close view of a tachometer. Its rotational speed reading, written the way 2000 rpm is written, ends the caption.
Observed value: 4500 rpm
